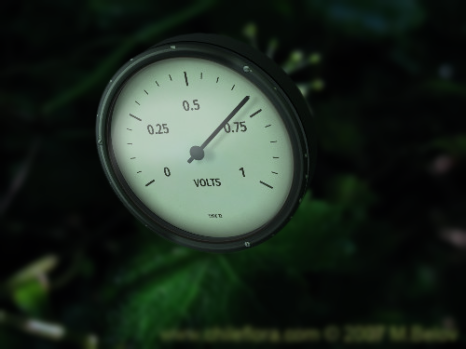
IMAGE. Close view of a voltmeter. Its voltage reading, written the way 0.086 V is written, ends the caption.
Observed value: 0.7 V
